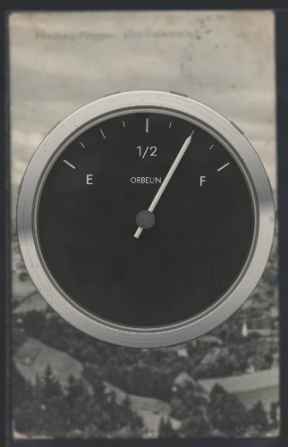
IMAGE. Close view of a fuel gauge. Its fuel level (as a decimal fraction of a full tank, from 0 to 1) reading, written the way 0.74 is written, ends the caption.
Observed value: 0.75
